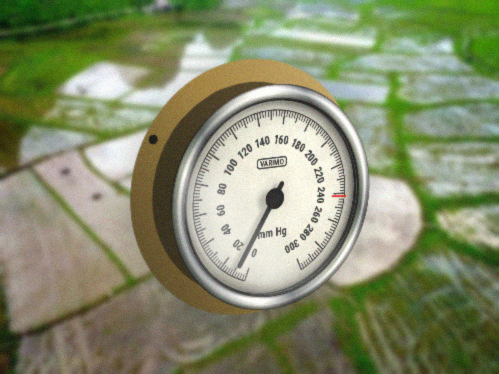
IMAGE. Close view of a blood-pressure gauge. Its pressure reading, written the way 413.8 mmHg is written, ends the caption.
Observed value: 10 mmHg
